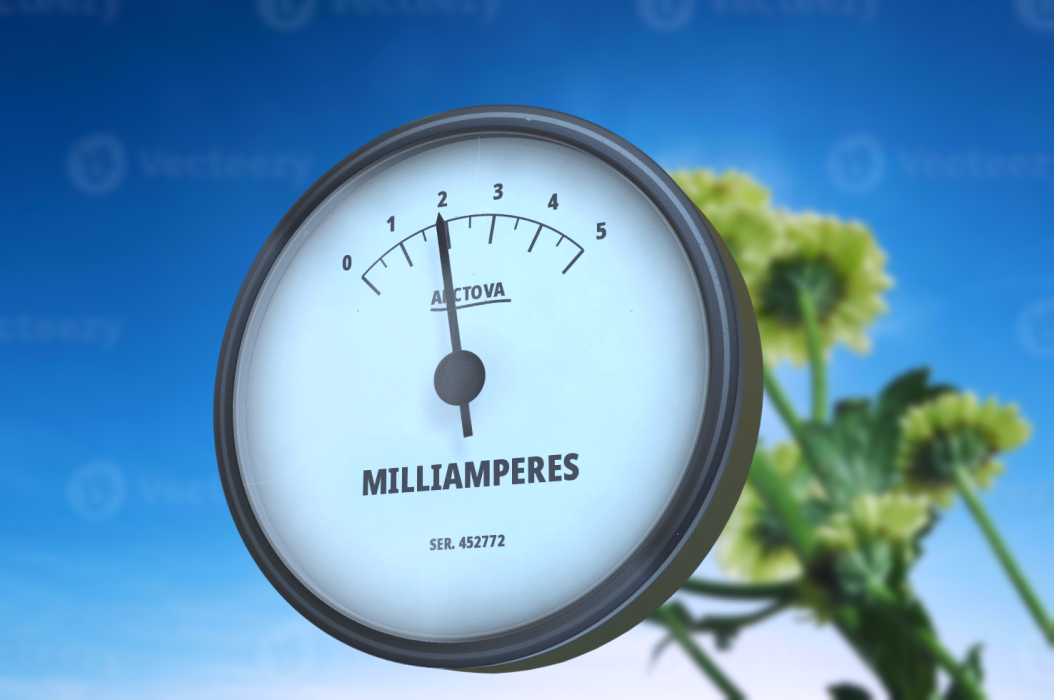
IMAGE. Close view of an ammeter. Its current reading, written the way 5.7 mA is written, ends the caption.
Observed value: 2 mA
